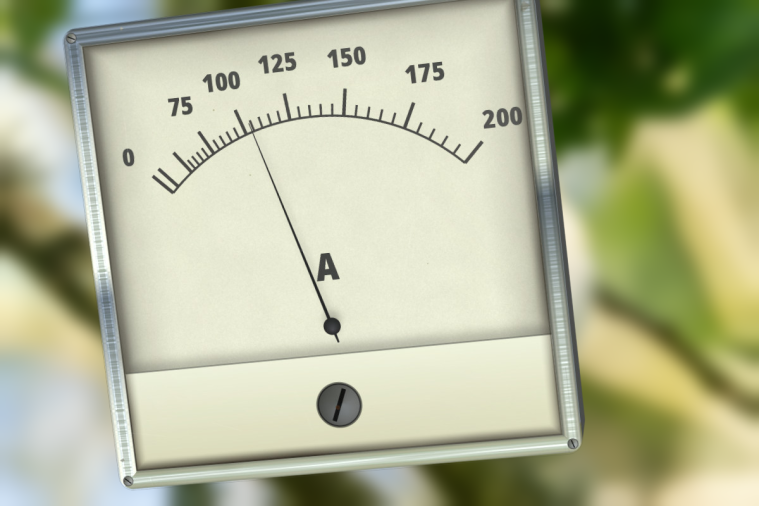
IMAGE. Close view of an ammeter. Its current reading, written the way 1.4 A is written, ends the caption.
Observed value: 105 A
